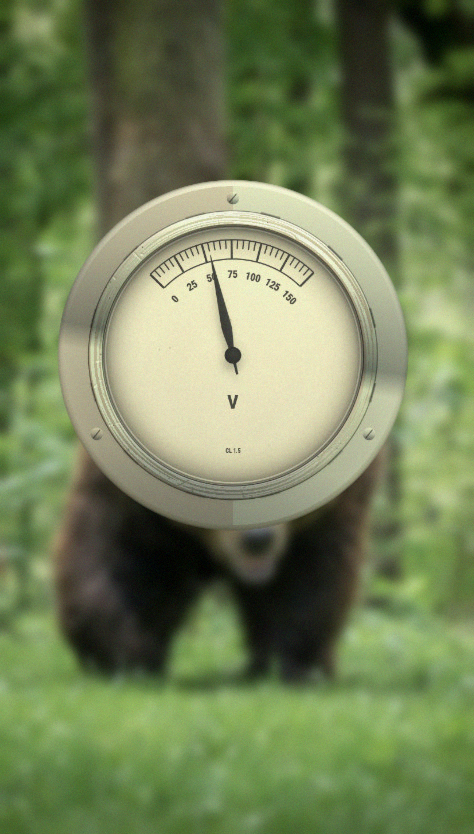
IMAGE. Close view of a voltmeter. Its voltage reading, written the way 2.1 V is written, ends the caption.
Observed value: 55 V
